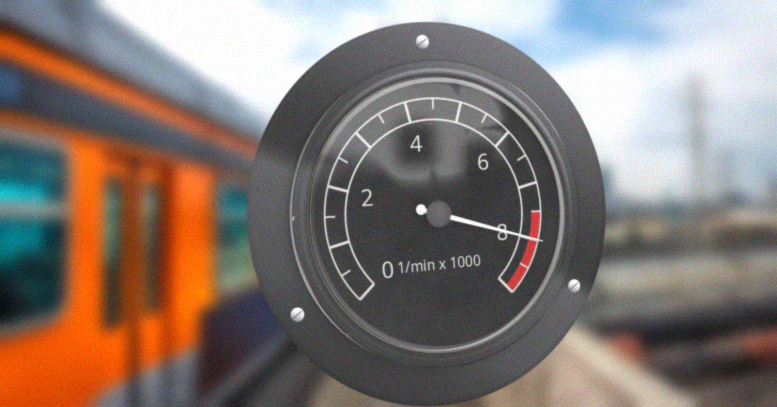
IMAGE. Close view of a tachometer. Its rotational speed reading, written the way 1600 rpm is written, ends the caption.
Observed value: 8000 rpm
